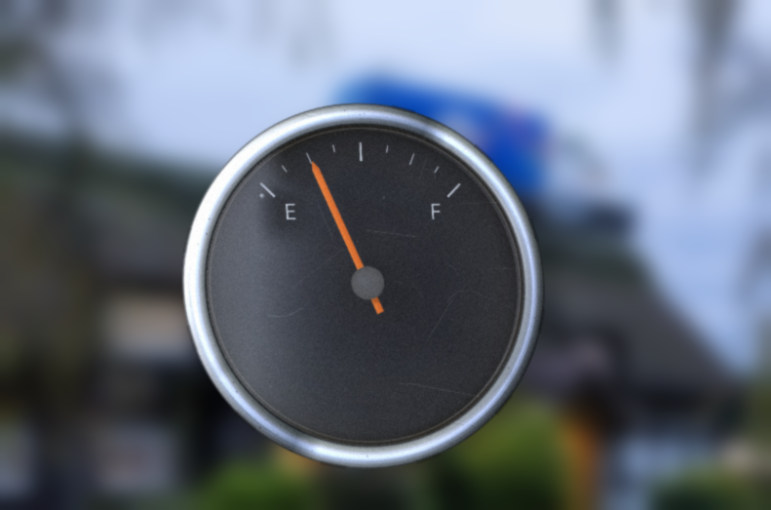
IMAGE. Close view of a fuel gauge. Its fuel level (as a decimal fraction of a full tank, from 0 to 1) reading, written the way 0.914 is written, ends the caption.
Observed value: 0.25
